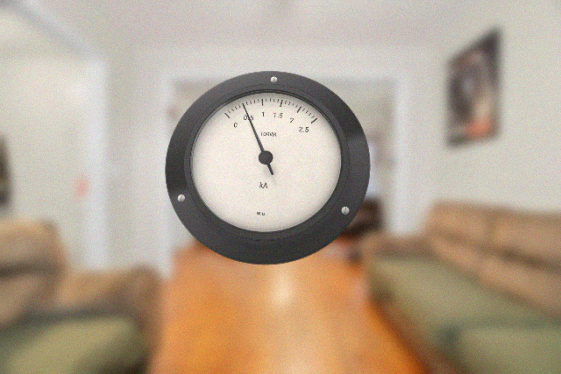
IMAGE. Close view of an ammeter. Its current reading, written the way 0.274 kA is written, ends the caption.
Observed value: 0.5 kA
